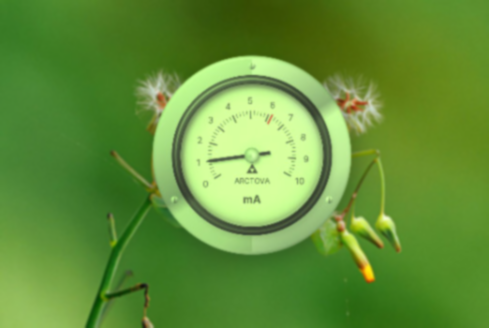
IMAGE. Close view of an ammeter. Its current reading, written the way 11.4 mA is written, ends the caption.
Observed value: 1 mA
